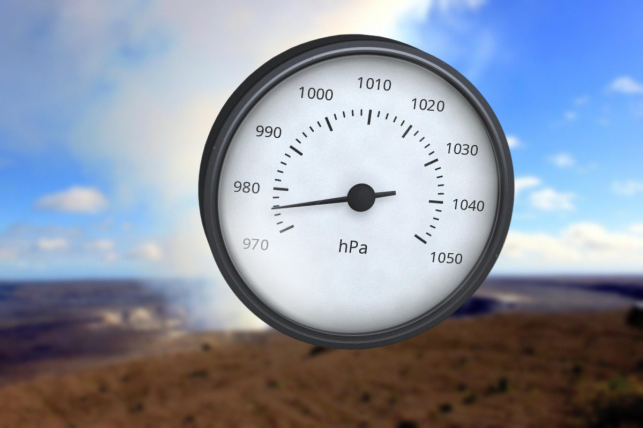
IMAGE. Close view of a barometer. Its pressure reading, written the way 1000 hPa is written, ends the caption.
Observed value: 976 hPa
